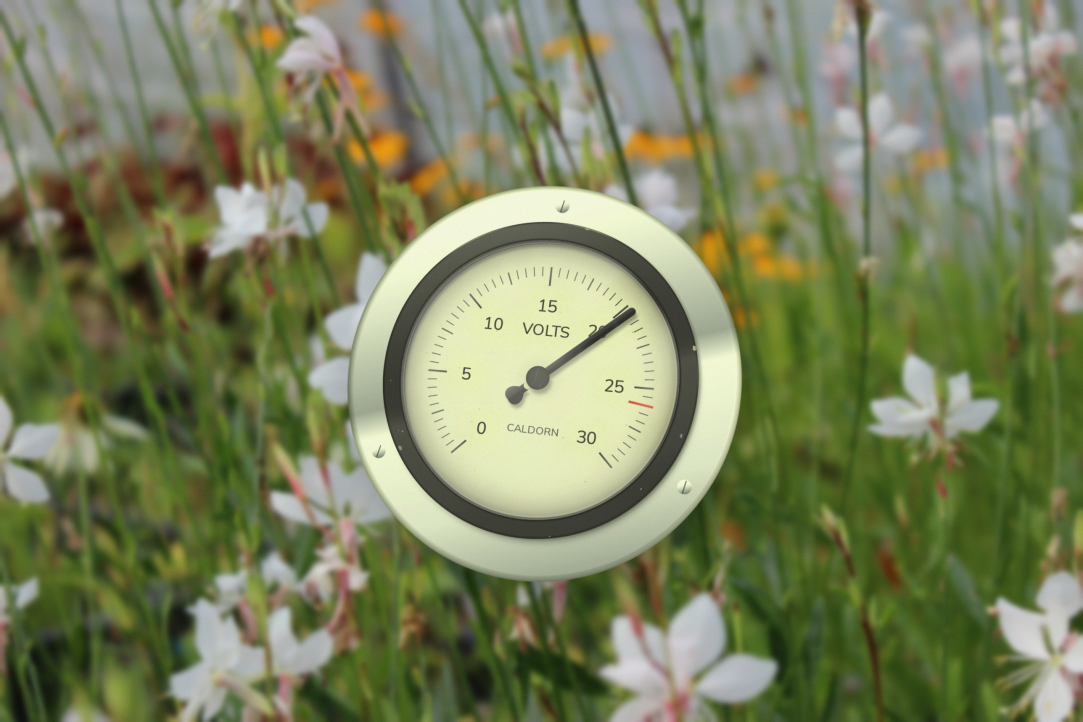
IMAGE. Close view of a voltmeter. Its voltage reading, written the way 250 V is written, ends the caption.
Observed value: 20.5 V
